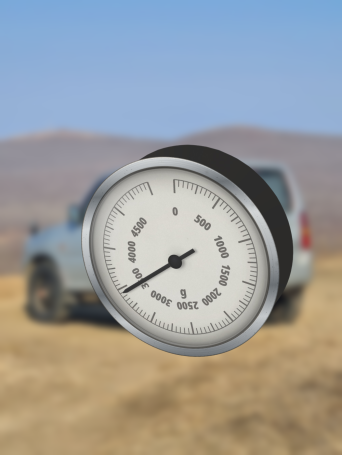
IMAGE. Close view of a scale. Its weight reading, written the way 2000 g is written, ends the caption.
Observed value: 3450 g
